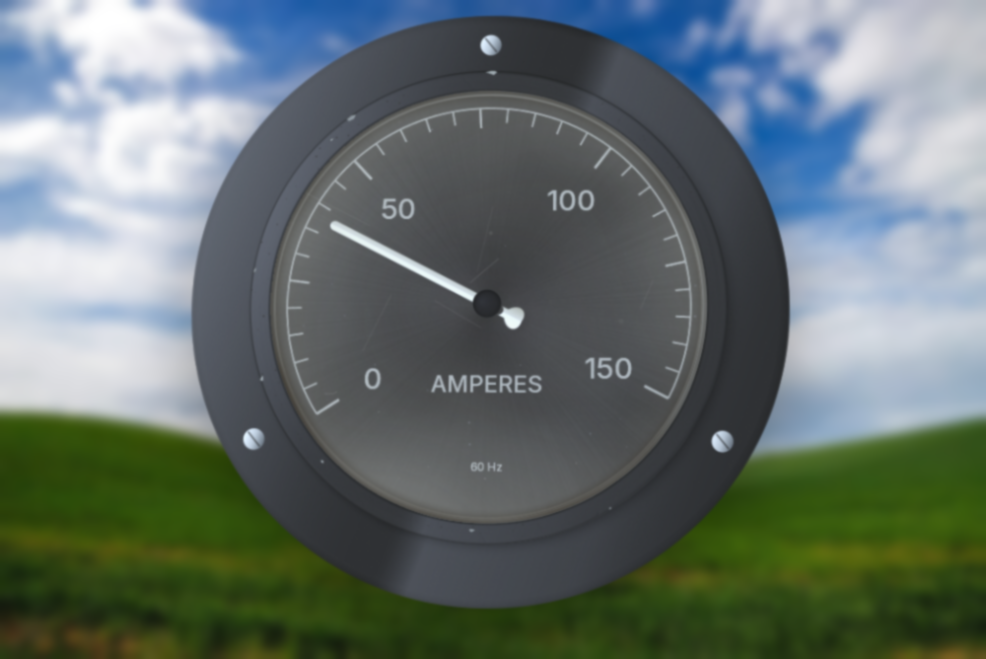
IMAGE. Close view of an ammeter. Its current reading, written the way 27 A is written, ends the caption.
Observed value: 37.5 A
